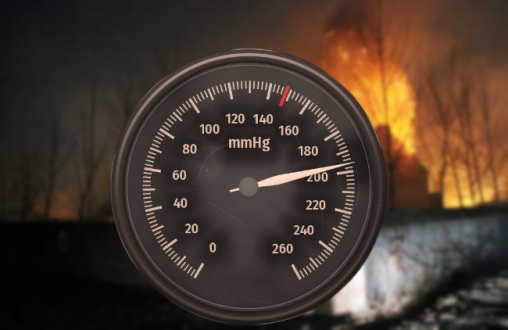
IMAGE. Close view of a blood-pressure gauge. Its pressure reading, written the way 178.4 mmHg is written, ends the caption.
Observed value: 196 mmHg
